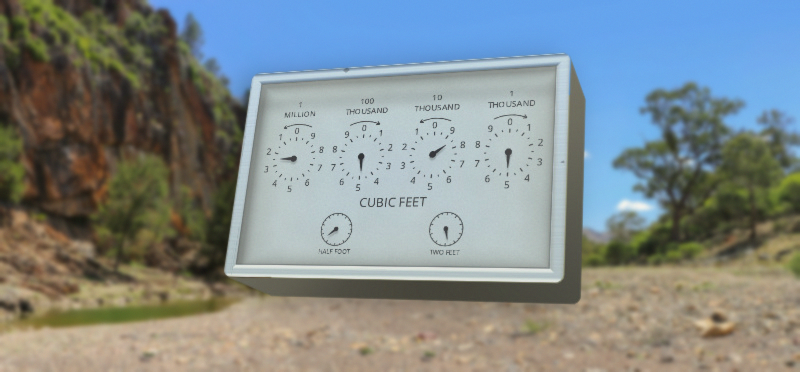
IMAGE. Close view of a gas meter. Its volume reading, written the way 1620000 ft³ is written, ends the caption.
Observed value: 248500 ft³
